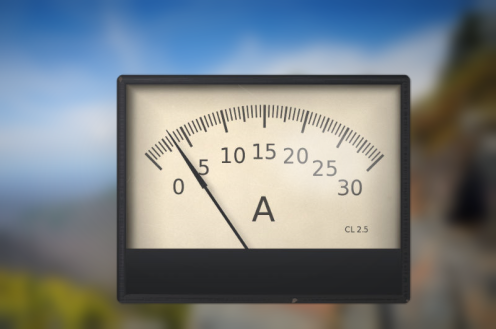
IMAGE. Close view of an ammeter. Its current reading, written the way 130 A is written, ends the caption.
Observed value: 3.5 A
